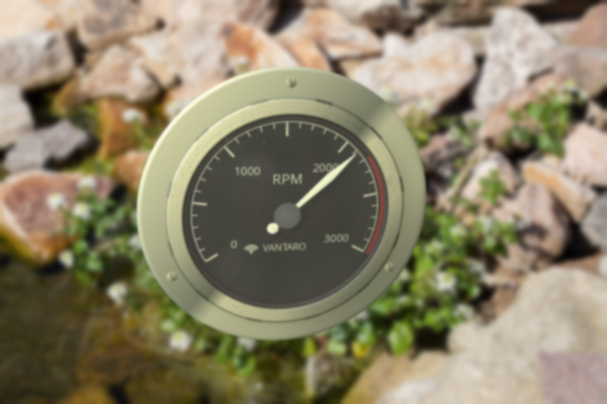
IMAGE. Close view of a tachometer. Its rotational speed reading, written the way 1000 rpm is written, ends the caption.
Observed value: 2100 rpm
